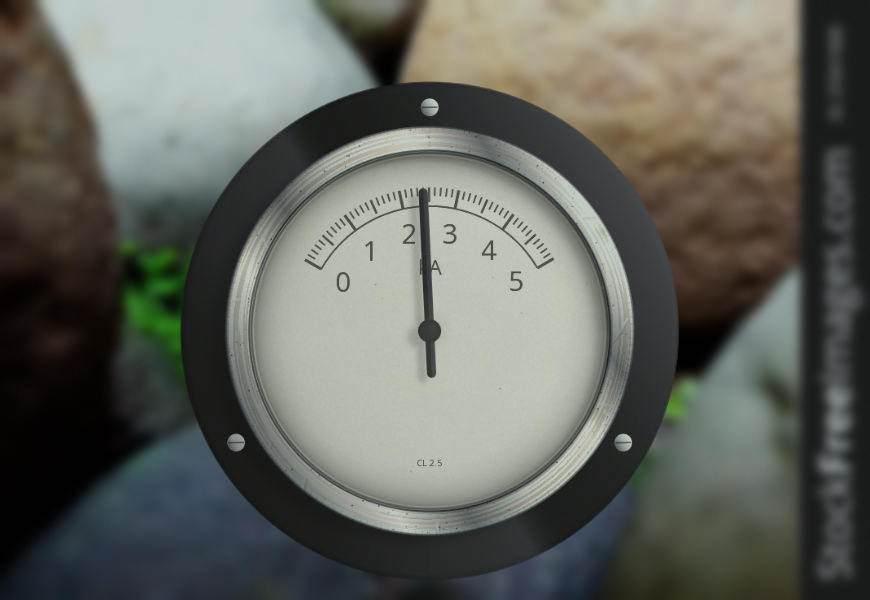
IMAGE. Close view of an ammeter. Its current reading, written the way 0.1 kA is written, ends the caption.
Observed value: 2.4 kA
